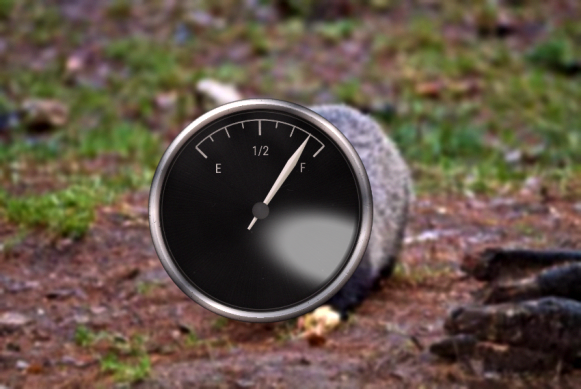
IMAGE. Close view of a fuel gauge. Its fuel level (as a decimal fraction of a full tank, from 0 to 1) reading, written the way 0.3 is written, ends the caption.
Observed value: 0.875
